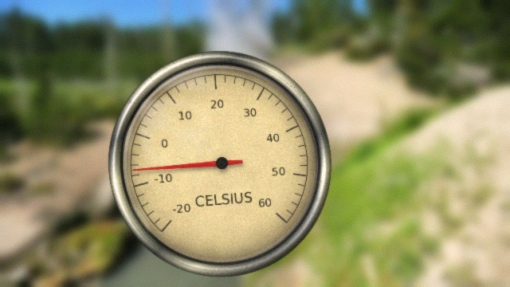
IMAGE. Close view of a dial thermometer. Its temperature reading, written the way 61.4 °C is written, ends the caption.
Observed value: -7 °C
